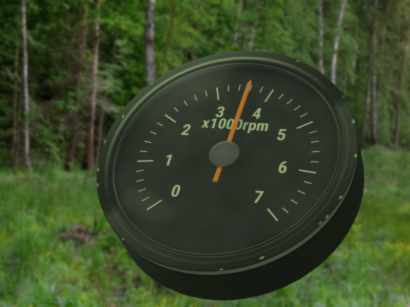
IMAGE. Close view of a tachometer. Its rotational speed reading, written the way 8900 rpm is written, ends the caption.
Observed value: 3600 rpm
